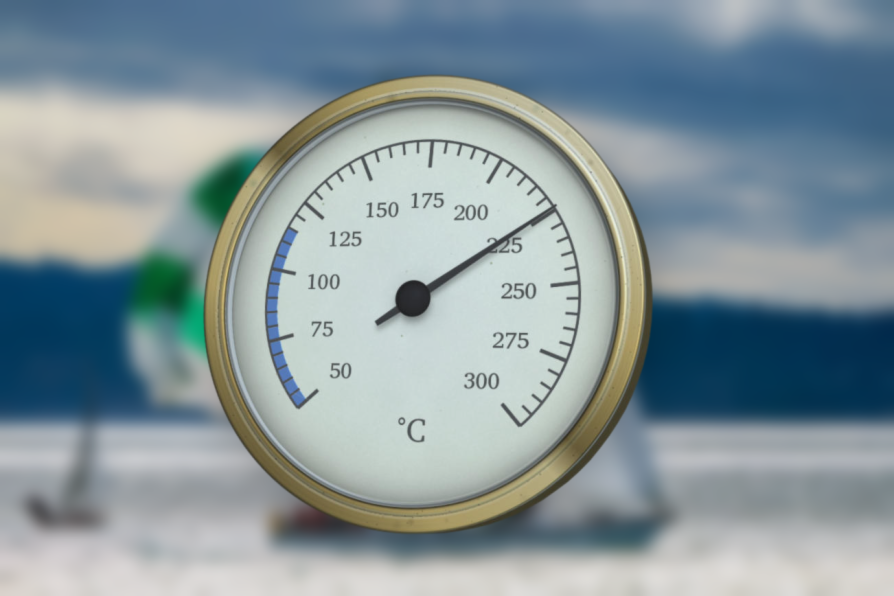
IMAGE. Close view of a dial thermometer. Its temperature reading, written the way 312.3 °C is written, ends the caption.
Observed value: 225 °C
